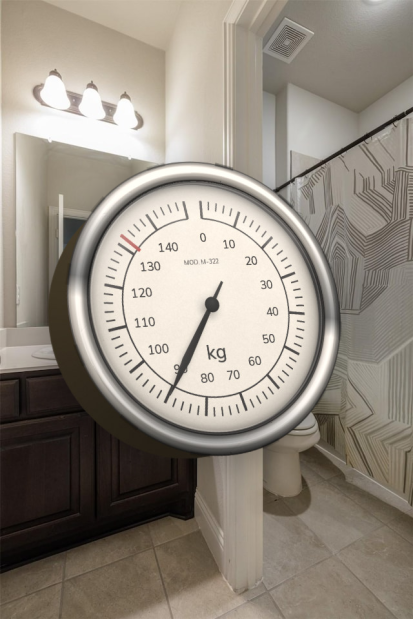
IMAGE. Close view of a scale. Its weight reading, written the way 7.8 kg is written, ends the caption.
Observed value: 90 kg
